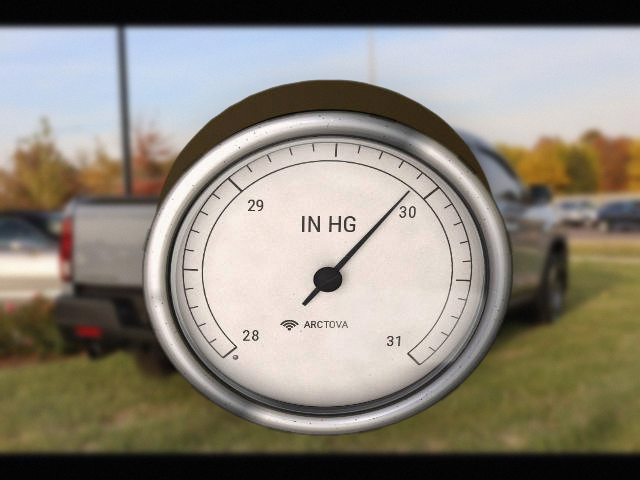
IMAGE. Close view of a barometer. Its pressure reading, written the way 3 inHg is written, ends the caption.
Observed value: 29.9 inHg
